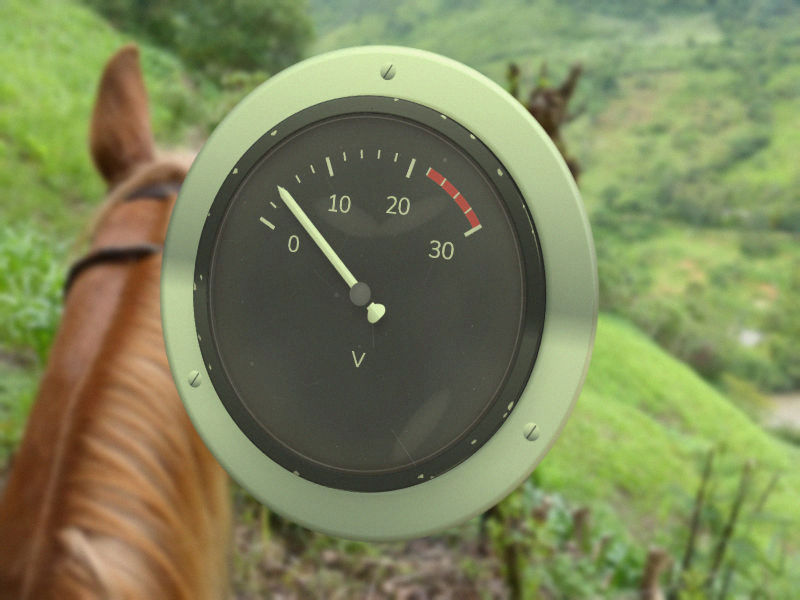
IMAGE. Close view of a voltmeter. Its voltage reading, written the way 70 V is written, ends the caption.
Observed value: 4 V
